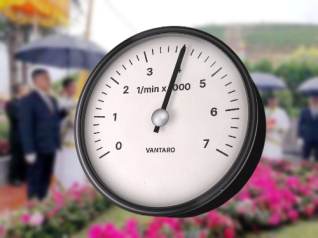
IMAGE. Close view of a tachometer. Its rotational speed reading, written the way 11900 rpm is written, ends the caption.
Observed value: 4000 rpm
